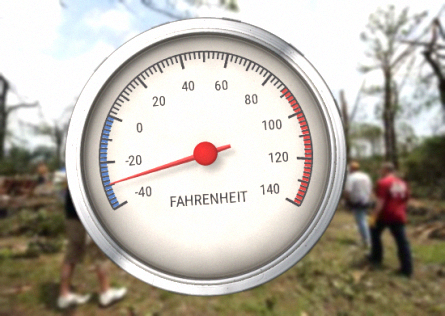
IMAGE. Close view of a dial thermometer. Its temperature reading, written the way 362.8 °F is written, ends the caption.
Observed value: -30 °F
